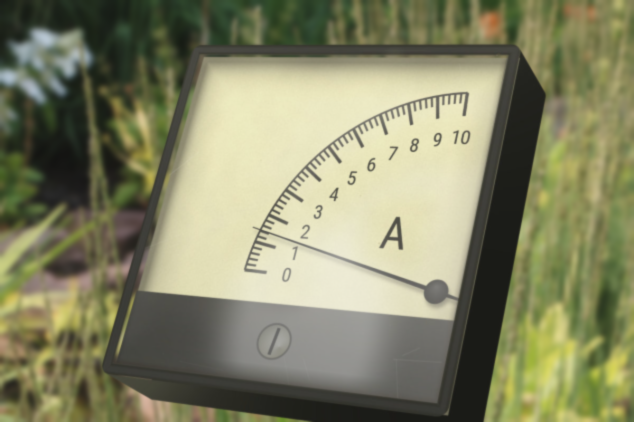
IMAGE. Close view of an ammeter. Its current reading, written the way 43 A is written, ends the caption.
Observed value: 1.4 A
